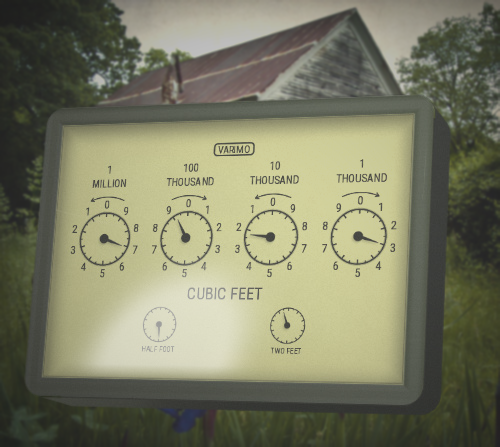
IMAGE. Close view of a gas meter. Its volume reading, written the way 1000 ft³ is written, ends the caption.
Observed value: 692300 ft³
